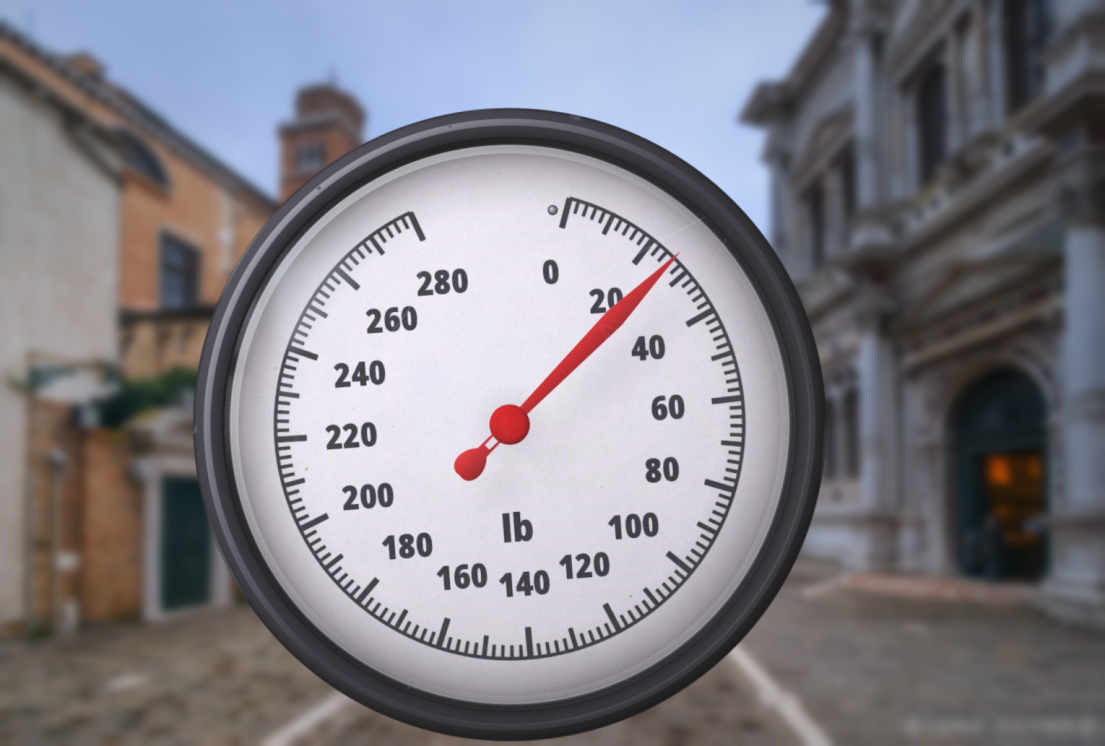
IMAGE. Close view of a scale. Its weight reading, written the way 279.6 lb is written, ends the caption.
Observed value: 26 lb
